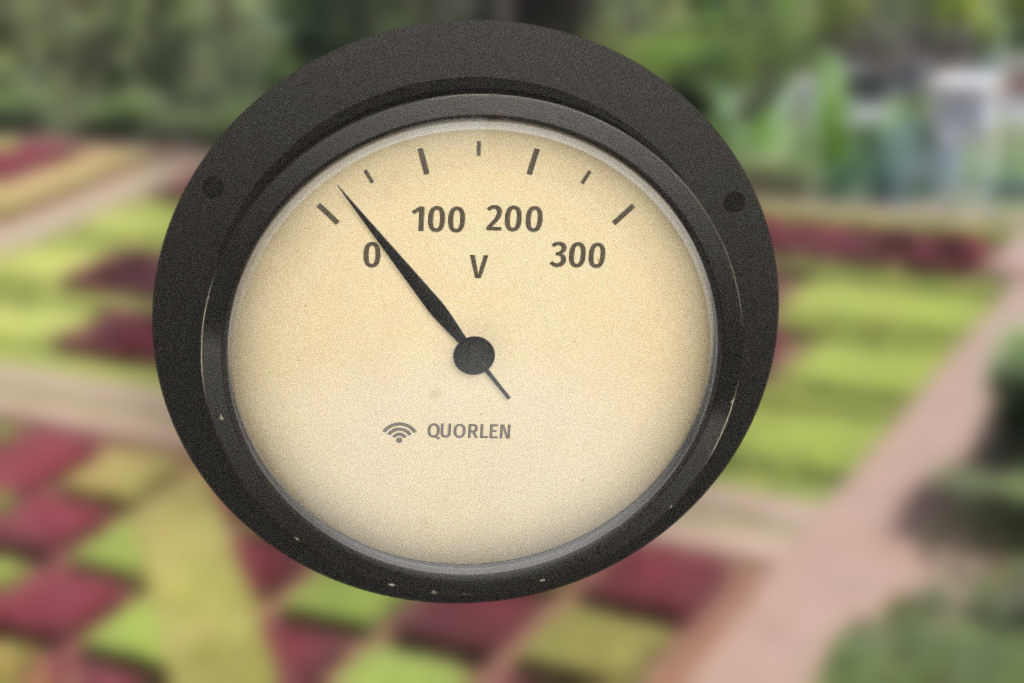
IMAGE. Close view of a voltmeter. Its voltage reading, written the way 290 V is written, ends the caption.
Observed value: 25 V
